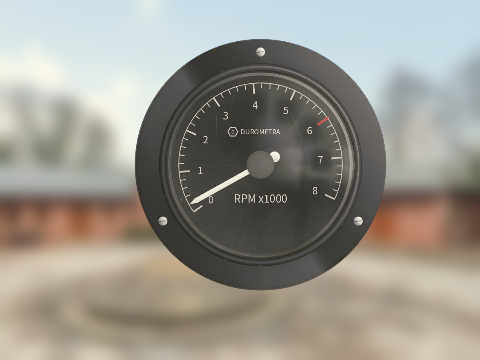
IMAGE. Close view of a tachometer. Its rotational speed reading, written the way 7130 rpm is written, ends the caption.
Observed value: 200 rpm
